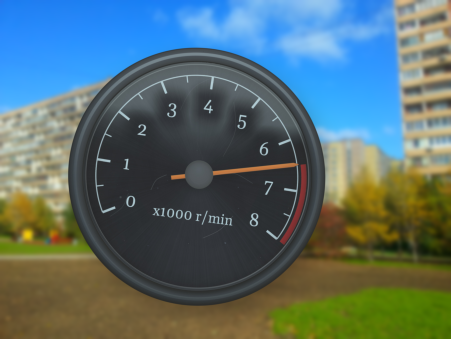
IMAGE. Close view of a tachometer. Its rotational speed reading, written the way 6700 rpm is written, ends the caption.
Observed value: 6500 rpm
